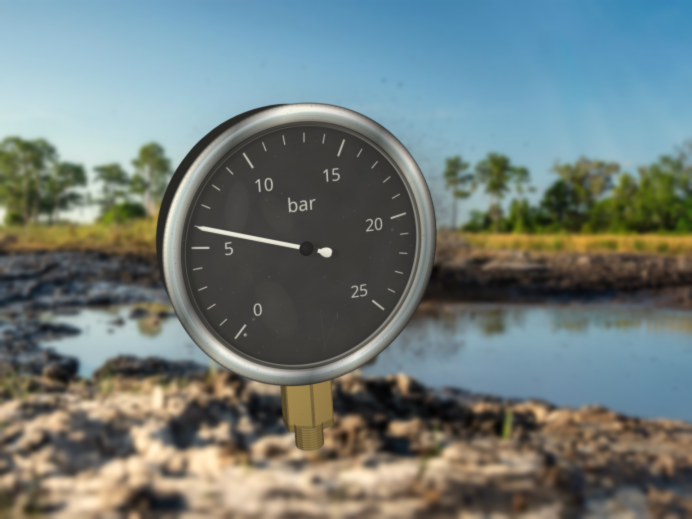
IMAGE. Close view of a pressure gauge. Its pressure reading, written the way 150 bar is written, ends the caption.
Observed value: 6 bar
